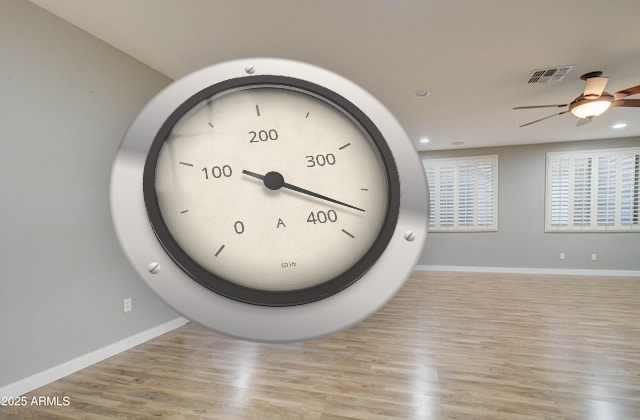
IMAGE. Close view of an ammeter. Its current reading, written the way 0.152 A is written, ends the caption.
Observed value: 375 A
